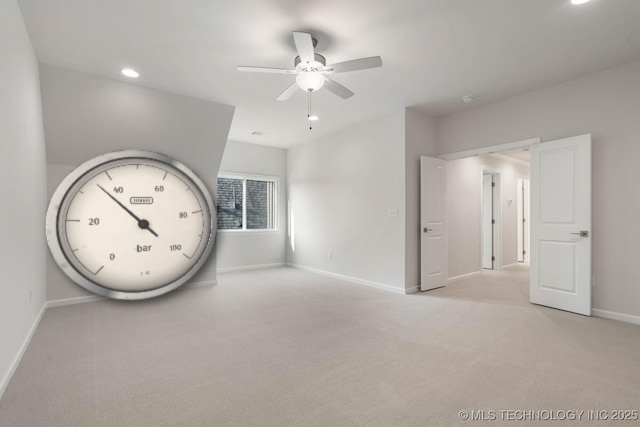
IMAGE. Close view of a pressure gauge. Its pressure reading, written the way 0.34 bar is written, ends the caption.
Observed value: 35 bar
